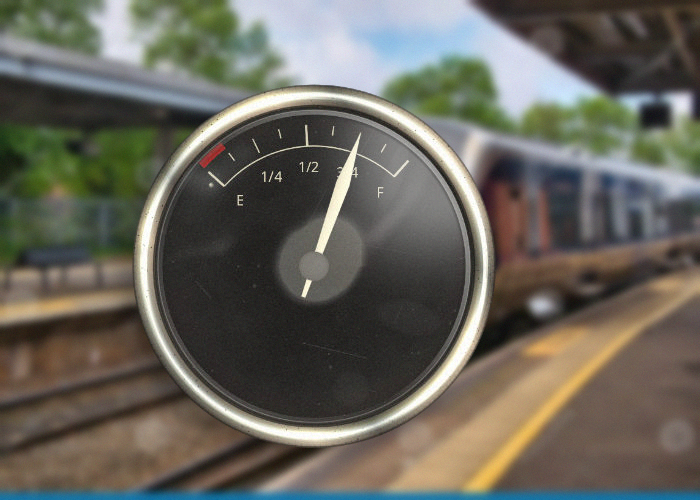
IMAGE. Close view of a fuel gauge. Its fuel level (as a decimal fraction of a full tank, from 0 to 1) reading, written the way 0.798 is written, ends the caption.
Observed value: 0.75
